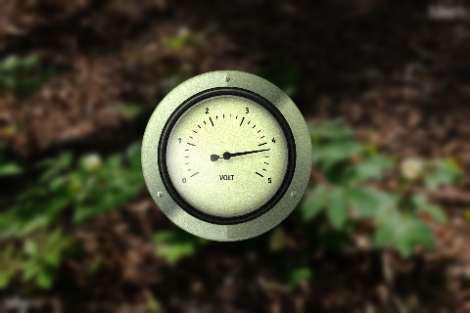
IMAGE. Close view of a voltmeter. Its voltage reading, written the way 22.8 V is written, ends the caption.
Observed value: 4.2 V
